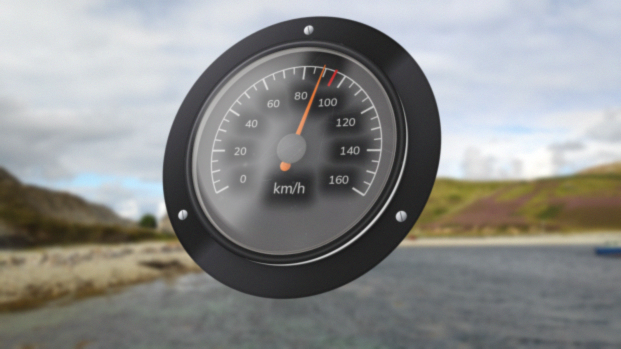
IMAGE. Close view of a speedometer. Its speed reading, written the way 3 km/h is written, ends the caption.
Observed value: 90 km/h
